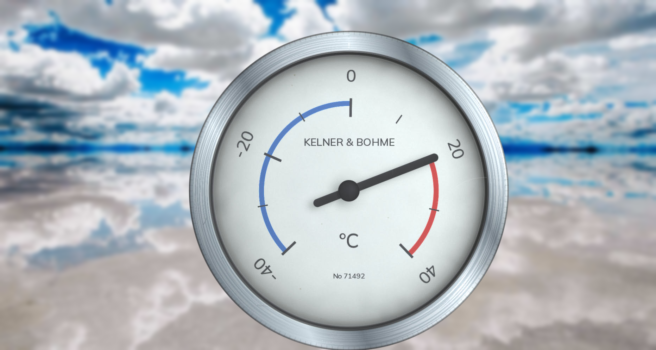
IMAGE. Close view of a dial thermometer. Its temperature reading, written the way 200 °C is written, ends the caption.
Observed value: 20 °C
